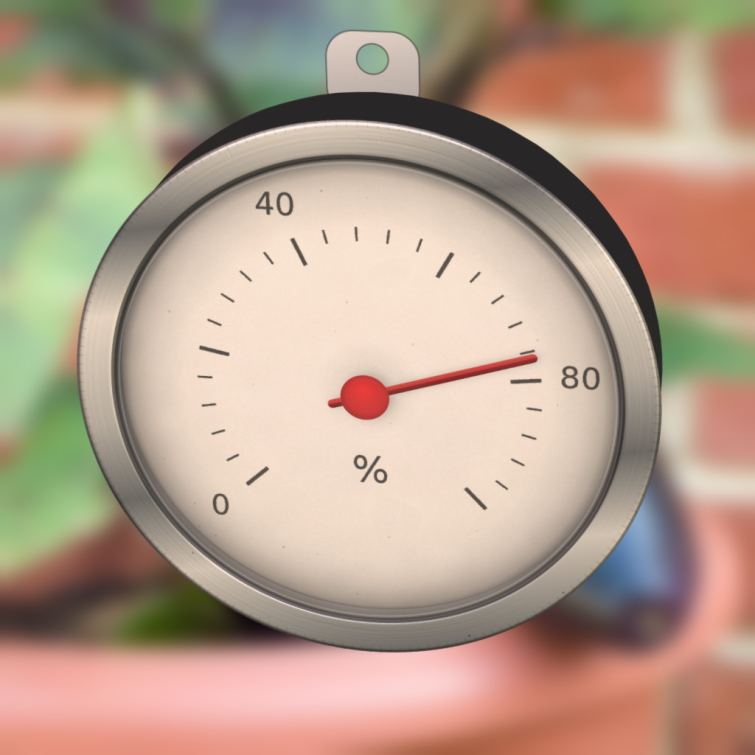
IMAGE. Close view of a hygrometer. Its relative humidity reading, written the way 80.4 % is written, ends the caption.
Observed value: 76 %
